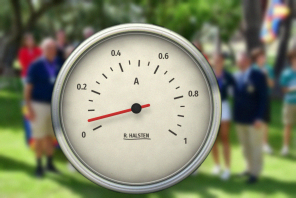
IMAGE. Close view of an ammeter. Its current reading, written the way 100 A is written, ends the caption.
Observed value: 0.05 A
